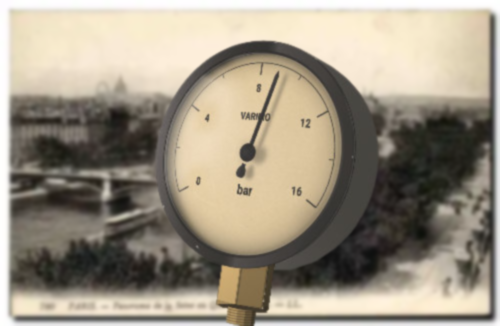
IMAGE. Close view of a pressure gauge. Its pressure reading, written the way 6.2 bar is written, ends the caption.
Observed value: 9 bar
